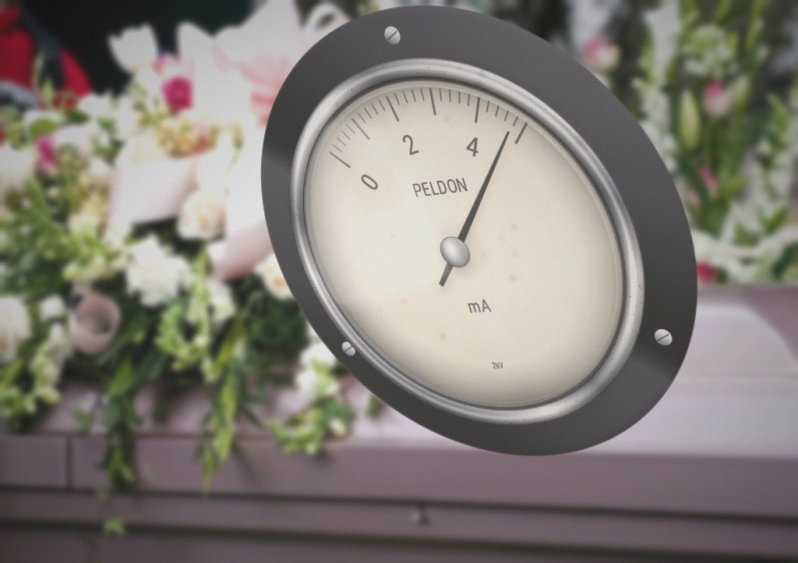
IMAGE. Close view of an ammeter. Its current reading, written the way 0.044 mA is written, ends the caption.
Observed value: 4.8 mA
